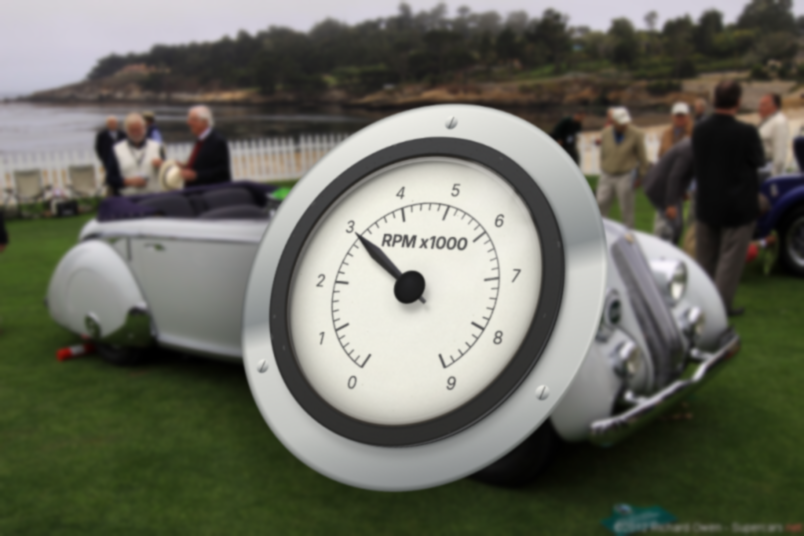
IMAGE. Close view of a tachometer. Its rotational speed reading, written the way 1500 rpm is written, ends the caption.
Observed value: 3000 rpm
